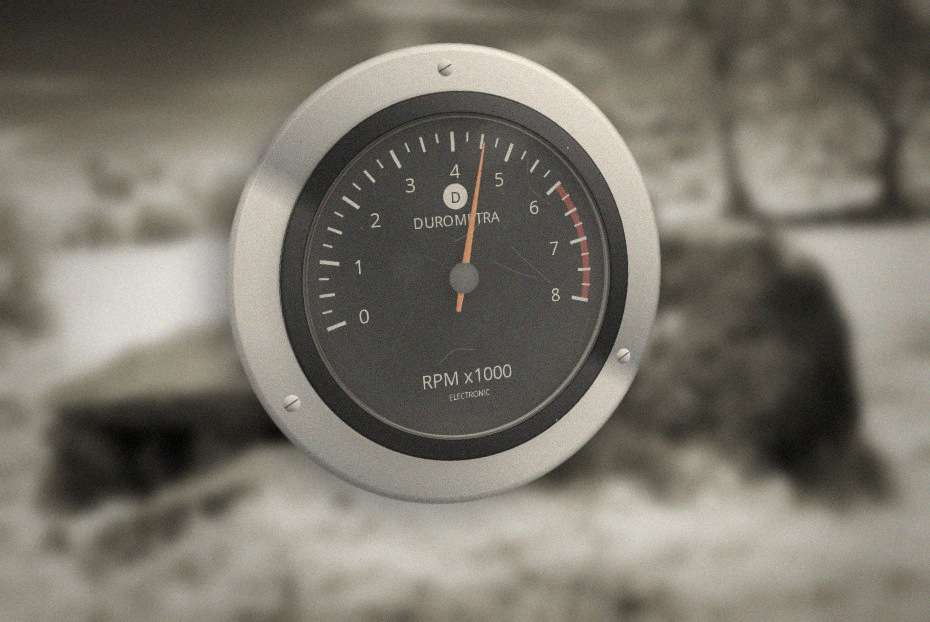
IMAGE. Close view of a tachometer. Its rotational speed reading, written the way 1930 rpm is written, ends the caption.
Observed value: 4500 rpm
